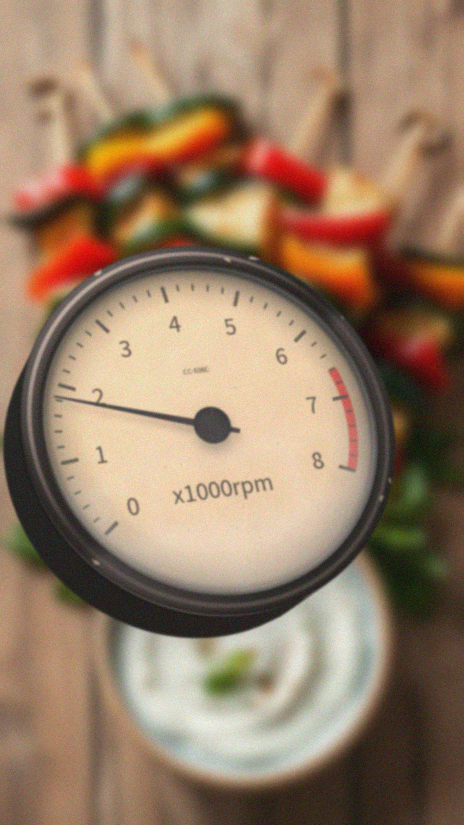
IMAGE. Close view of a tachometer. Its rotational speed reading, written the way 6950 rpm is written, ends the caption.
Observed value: 1800 rpm
